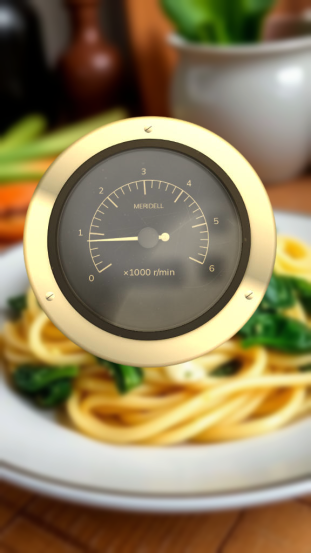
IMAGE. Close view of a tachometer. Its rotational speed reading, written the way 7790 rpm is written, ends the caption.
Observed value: 800 rpm
